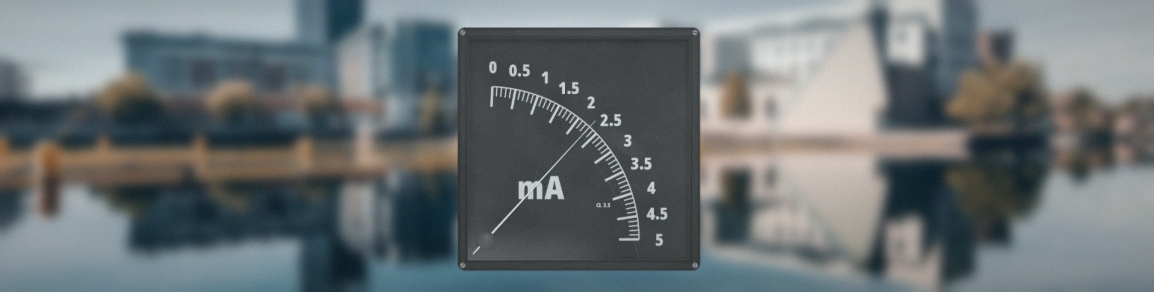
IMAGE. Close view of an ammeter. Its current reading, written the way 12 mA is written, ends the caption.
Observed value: 2.3 mA
